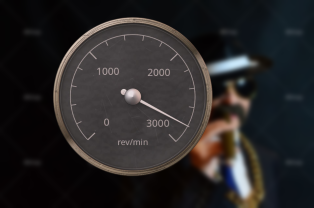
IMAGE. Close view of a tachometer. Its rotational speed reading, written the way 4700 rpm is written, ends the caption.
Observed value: 2800 rpm
